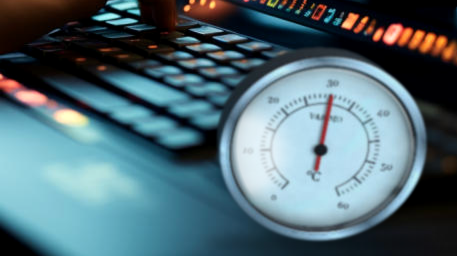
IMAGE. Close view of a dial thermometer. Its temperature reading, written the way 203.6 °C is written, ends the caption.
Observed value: 30 °C
